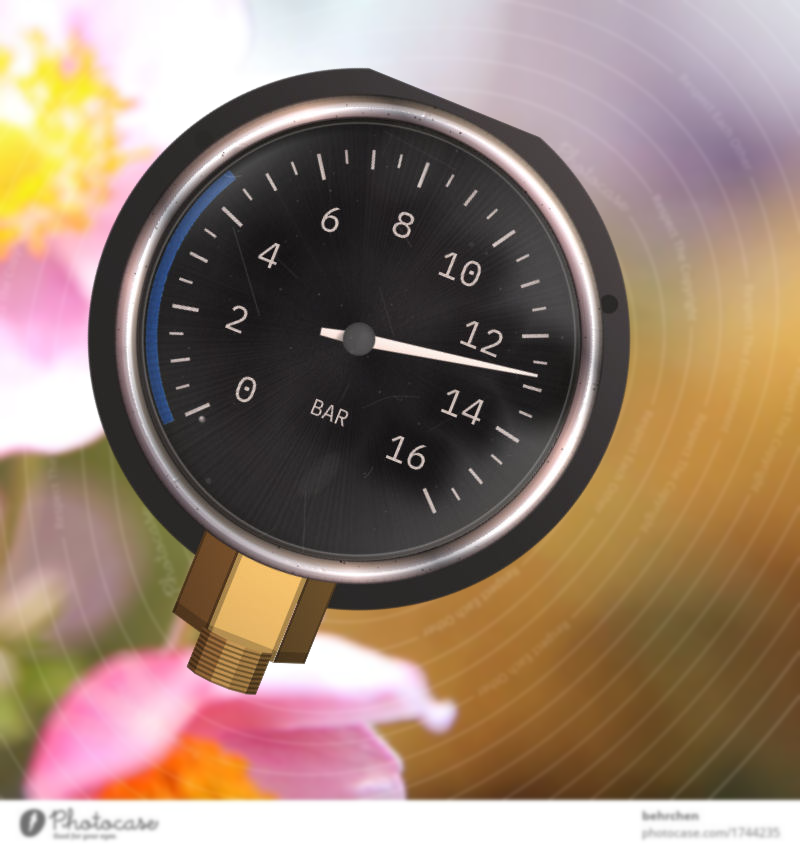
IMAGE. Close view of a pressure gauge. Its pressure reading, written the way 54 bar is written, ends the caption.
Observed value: 12.75 bar
